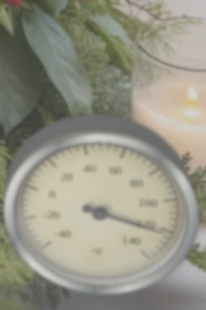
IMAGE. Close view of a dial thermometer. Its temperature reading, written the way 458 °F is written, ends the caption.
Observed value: 120 °F
